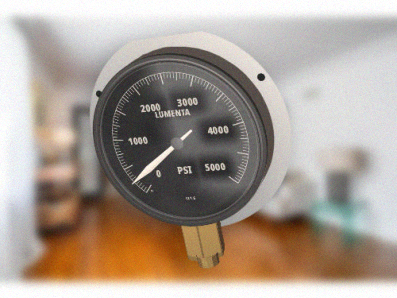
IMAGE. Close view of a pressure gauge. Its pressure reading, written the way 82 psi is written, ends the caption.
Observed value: 250 psi
